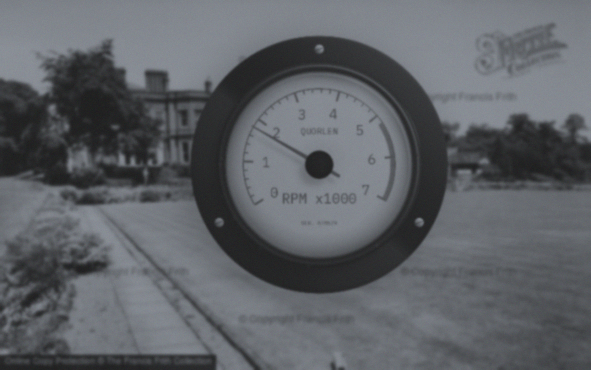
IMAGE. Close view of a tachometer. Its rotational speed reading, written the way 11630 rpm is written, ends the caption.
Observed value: 1800 rpm
